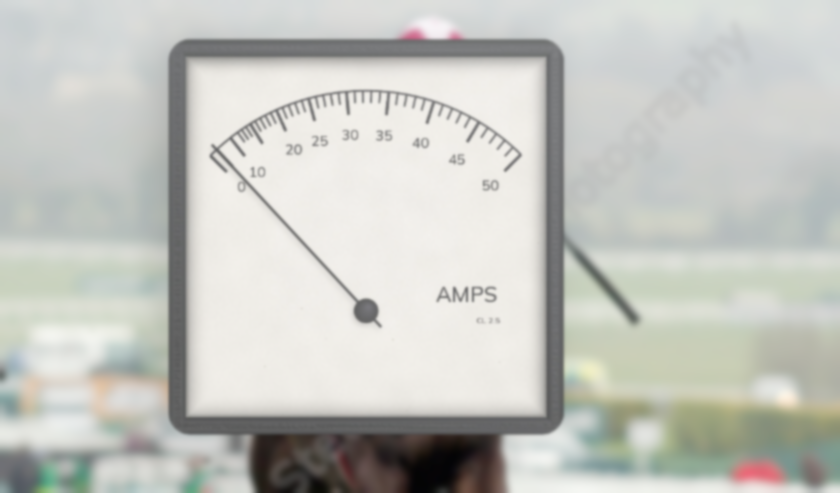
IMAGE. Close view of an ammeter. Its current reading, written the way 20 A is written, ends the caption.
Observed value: 5 A
